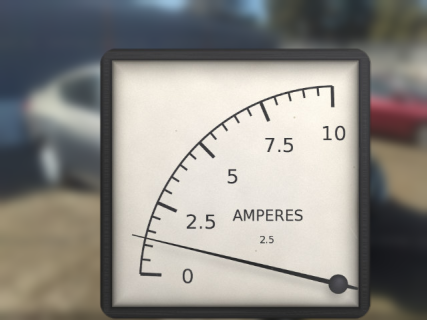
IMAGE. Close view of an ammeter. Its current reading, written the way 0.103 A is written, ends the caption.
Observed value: 1.25 A
